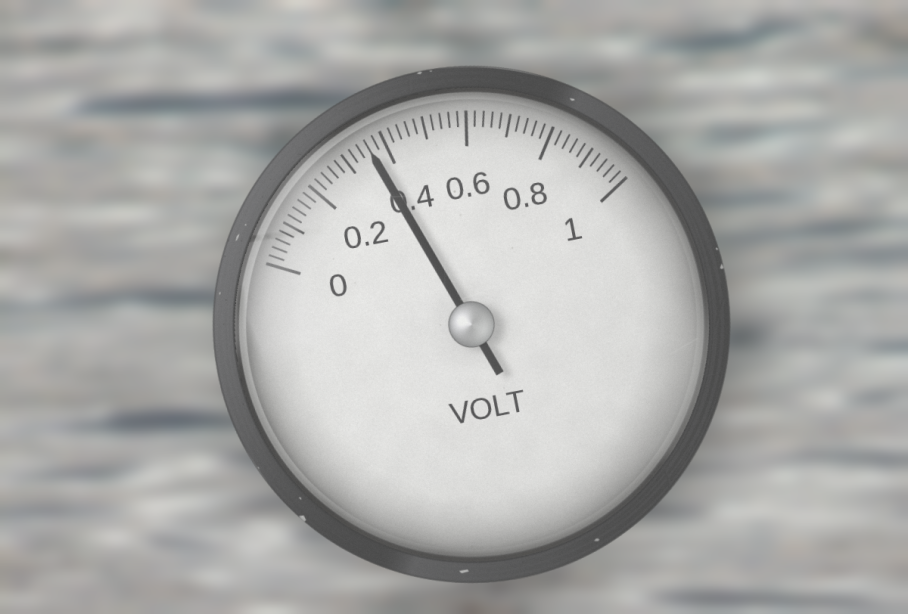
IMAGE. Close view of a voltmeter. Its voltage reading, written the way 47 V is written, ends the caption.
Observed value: 0.36 V
